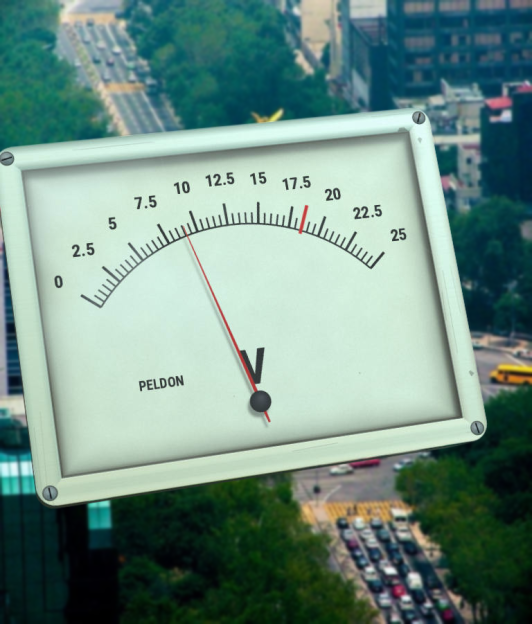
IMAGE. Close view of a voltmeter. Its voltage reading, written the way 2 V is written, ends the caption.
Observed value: 9 V
